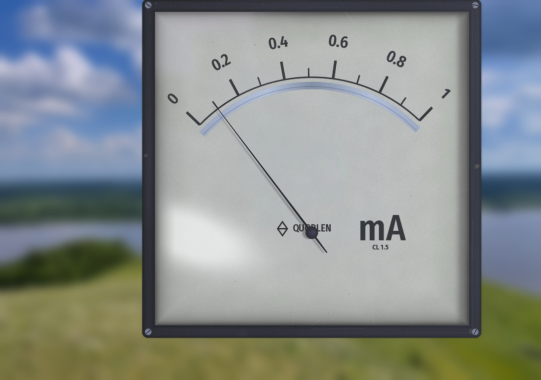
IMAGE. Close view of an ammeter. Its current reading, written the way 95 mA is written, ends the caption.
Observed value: 0.1 mA
